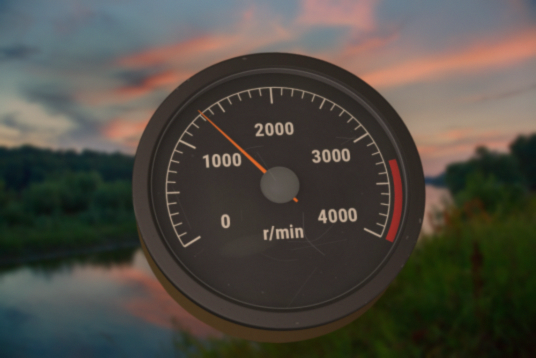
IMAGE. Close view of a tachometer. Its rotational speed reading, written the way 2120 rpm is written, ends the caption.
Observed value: 1300 rpm
